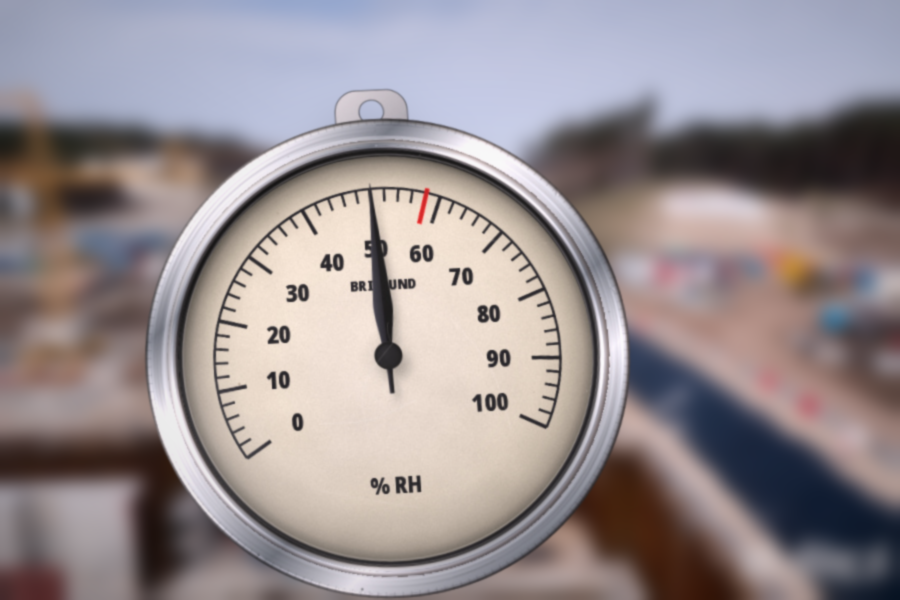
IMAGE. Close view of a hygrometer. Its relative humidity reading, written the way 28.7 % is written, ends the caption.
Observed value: 50 %
